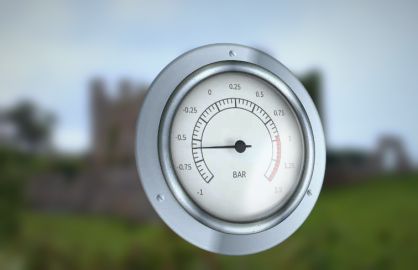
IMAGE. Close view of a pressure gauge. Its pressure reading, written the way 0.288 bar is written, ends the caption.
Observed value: -0.6 bar
